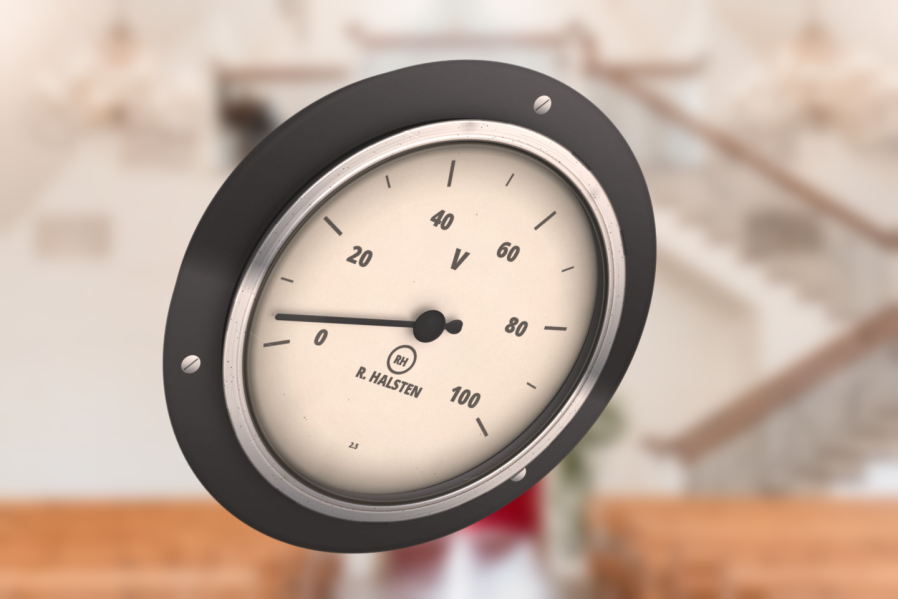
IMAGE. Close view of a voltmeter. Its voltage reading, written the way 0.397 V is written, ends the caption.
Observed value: 5 V
